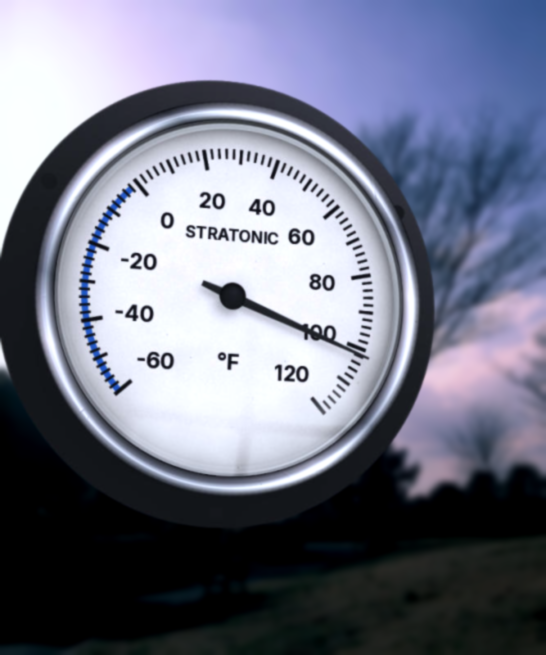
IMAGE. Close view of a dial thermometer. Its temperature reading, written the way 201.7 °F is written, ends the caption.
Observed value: 102 °F
